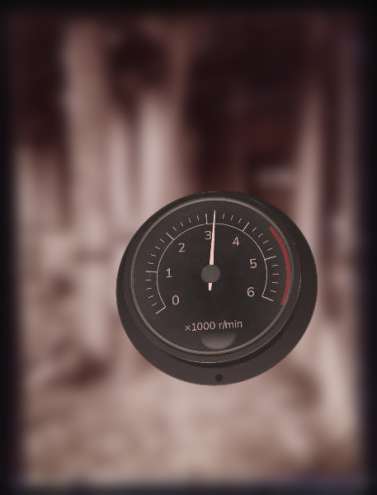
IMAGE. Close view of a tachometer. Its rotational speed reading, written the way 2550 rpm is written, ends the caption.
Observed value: 3200 rpm
